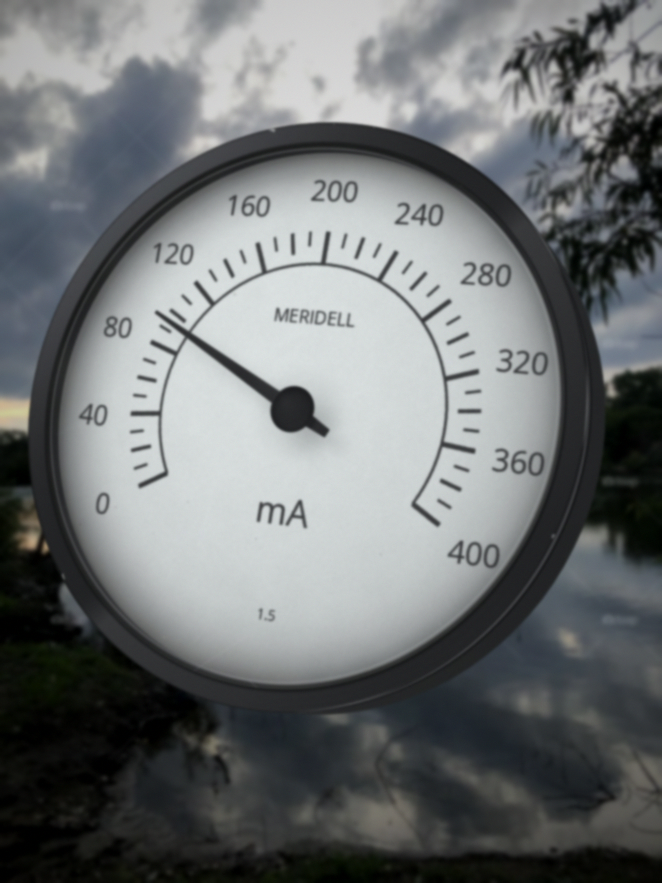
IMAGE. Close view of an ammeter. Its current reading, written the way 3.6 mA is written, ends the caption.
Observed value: 95 mA
